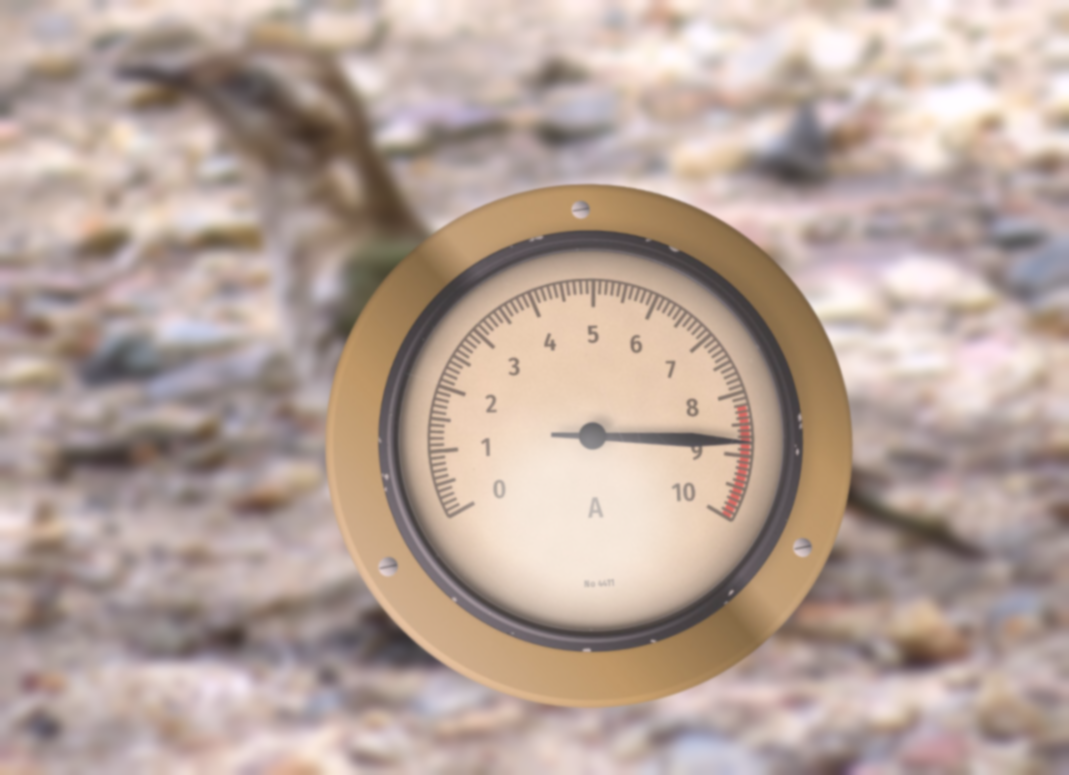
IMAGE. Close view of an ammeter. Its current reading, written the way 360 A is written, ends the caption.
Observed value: 8.8 A
